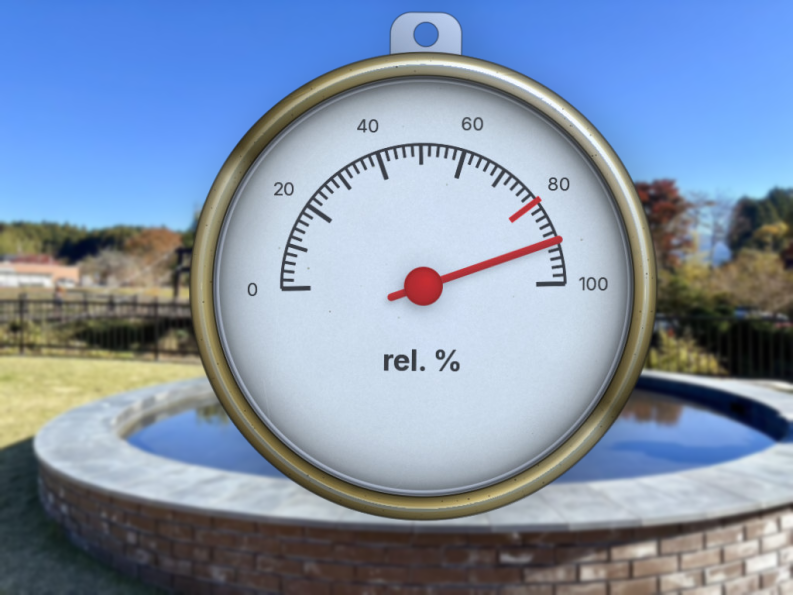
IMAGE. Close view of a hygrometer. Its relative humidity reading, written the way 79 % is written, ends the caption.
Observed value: 90 %
